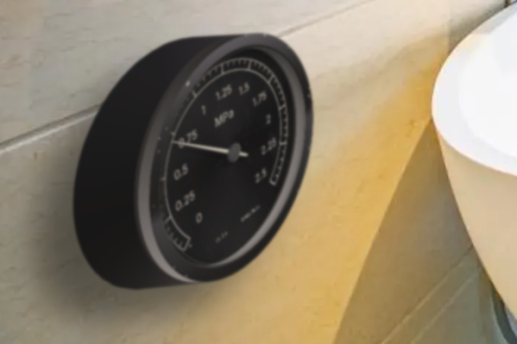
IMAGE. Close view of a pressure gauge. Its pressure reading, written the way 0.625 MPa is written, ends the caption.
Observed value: 0.7 MPa
